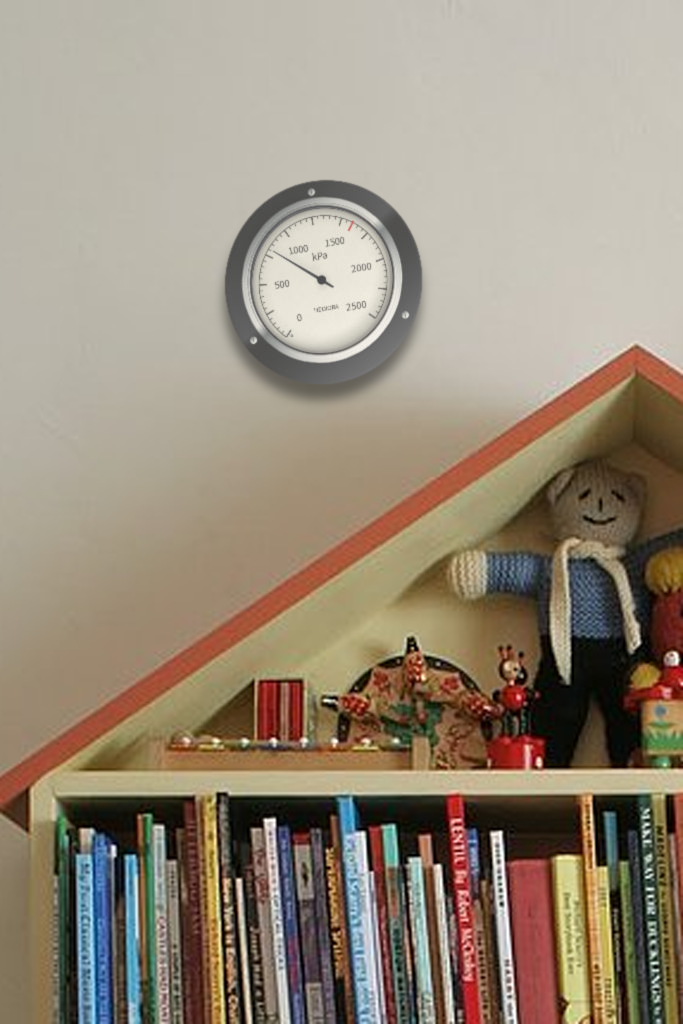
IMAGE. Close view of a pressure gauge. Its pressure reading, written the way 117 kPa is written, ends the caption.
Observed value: 800 kPa
